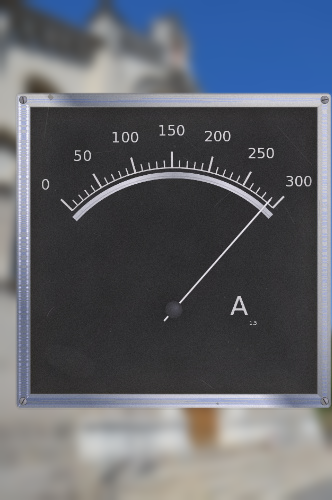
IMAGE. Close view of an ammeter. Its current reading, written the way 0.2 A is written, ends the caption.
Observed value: 290 A
